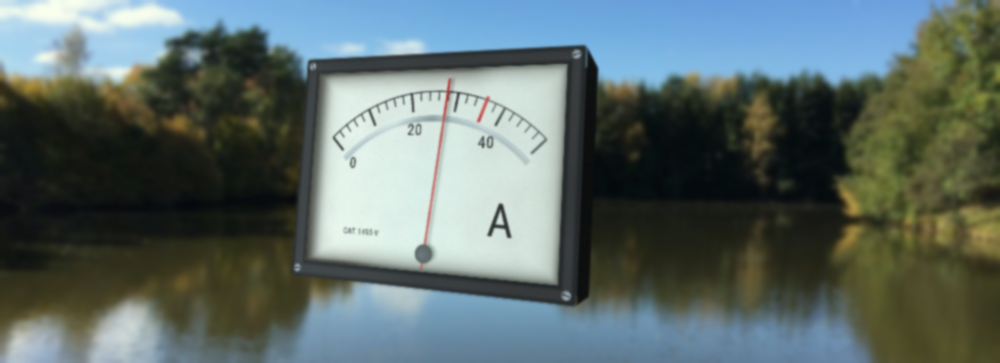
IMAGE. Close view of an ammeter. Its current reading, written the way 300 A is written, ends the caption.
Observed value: 28 A
